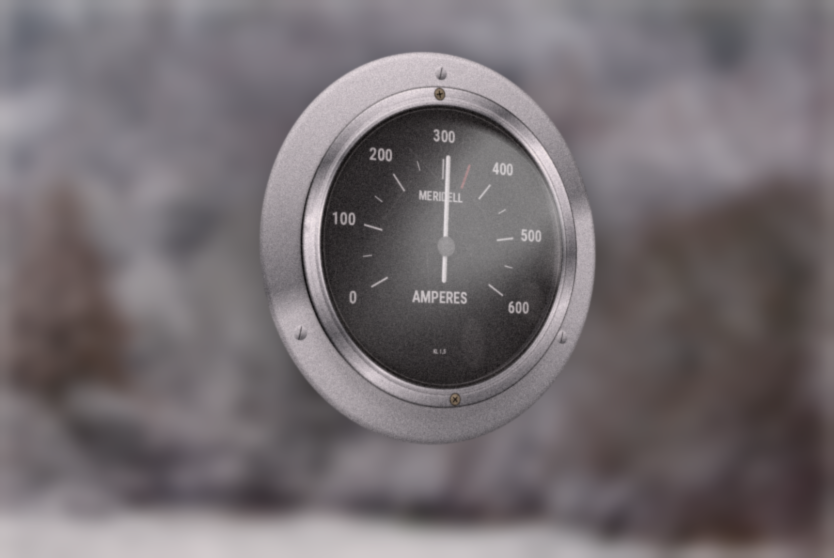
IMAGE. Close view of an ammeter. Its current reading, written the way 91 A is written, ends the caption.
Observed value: 300 A
